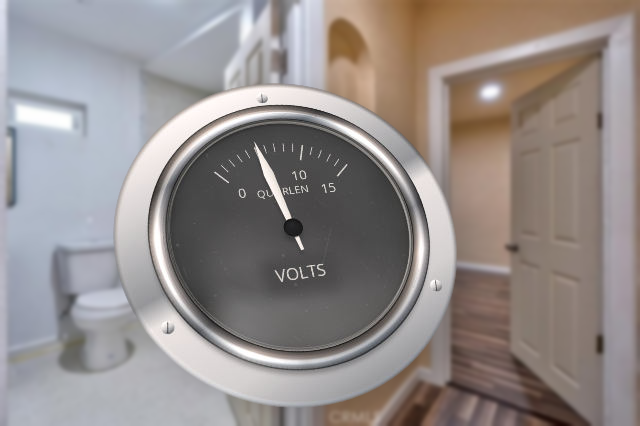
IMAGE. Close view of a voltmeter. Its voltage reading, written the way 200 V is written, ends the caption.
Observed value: 5 V
